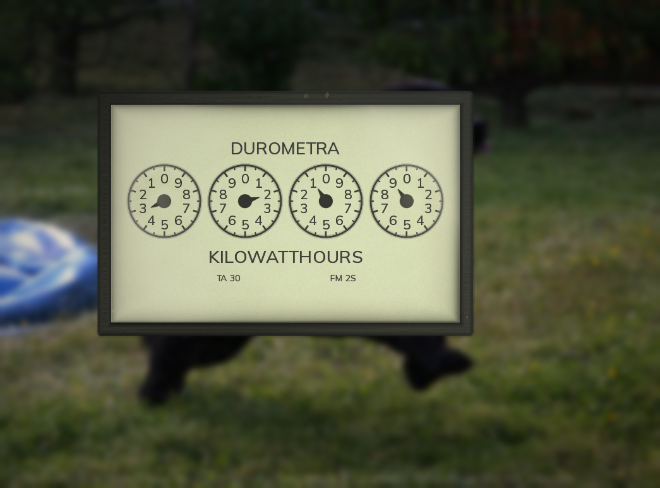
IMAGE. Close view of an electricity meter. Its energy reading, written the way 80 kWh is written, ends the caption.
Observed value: 3209 kWh
